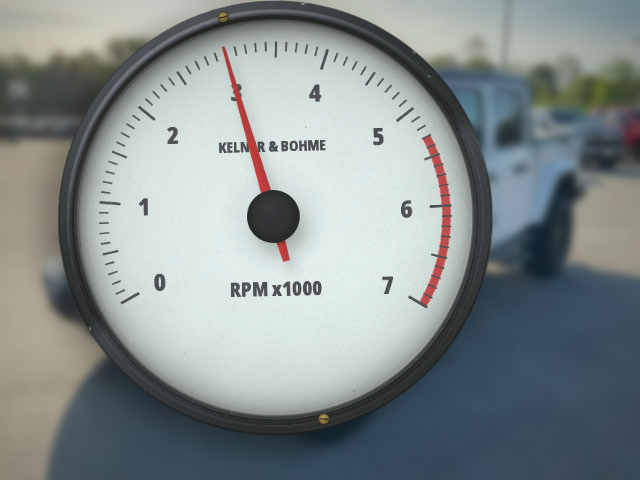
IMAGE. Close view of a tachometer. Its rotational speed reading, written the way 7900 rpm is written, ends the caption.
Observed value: 3000 rpm
